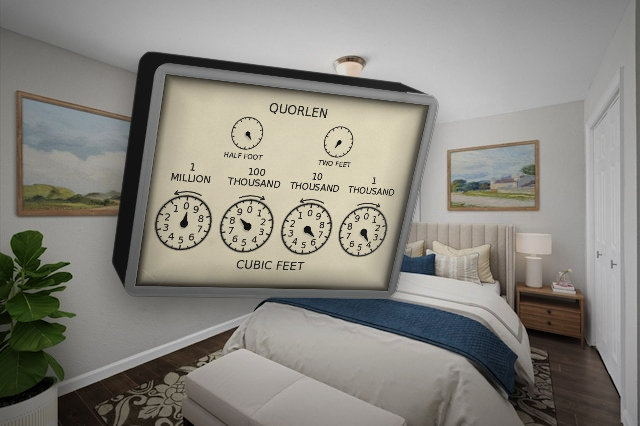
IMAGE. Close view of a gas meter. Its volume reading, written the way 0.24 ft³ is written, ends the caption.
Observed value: 986400 ft³
